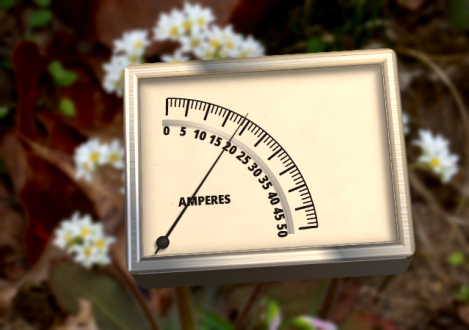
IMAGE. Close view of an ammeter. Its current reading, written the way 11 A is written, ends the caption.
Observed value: 19 A
